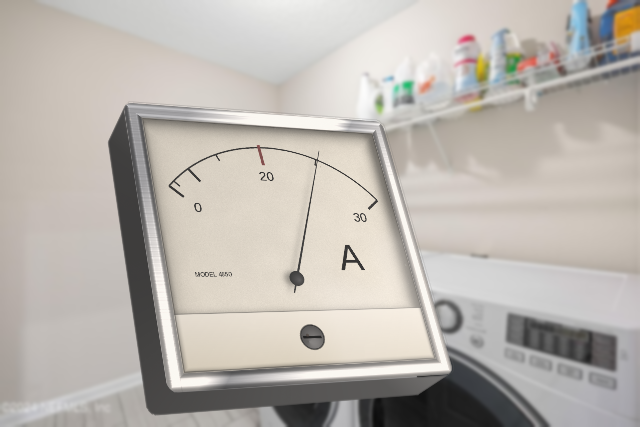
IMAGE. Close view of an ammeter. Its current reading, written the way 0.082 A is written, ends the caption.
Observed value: 25 A
